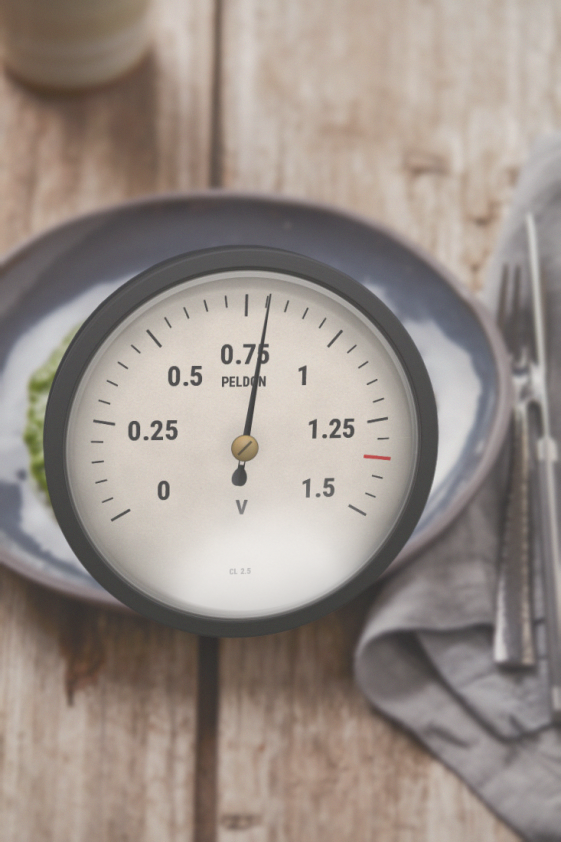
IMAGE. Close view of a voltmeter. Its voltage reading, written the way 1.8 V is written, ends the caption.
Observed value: 0.8 V
